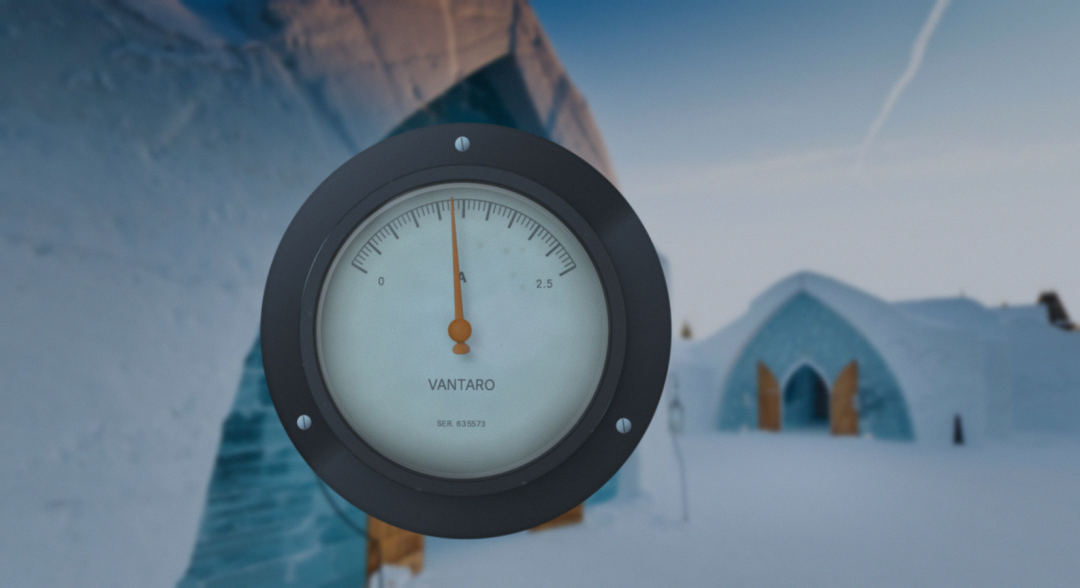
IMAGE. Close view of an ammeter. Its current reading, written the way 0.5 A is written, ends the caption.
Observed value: 1.15 A
